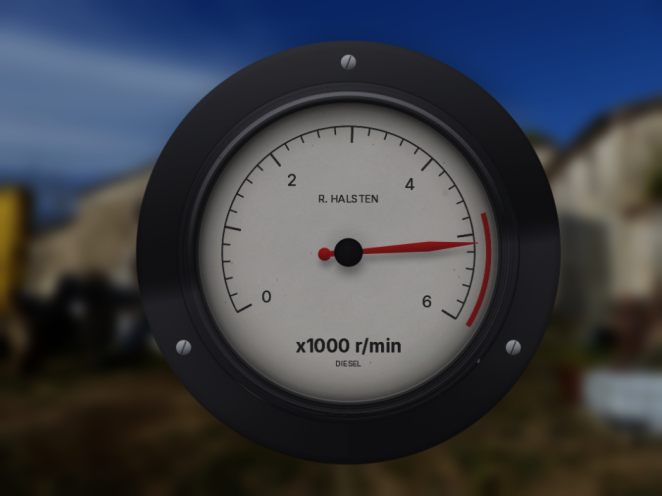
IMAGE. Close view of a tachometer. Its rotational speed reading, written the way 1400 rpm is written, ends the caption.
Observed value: 5100 rpm
